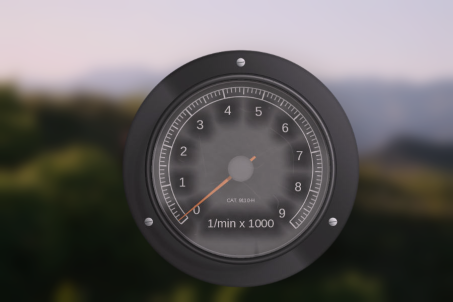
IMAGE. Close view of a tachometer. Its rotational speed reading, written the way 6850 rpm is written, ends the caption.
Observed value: 100 rpm
